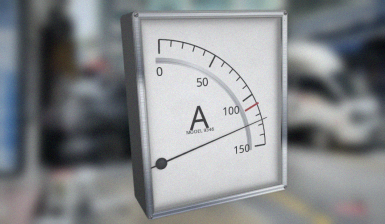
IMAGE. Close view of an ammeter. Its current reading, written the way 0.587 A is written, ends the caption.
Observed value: 125 A
